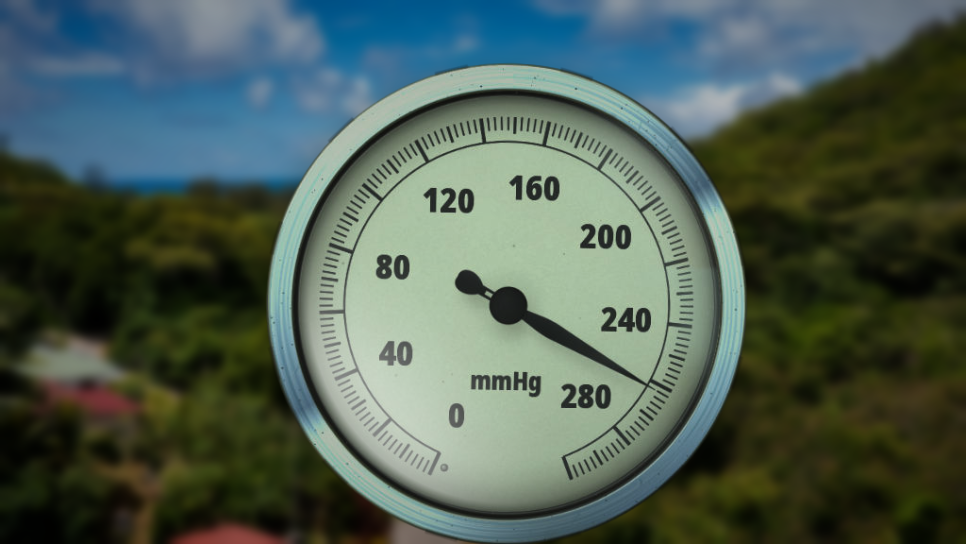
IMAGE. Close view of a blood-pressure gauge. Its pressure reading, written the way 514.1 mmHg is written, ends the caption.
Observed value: 262 mmHg
